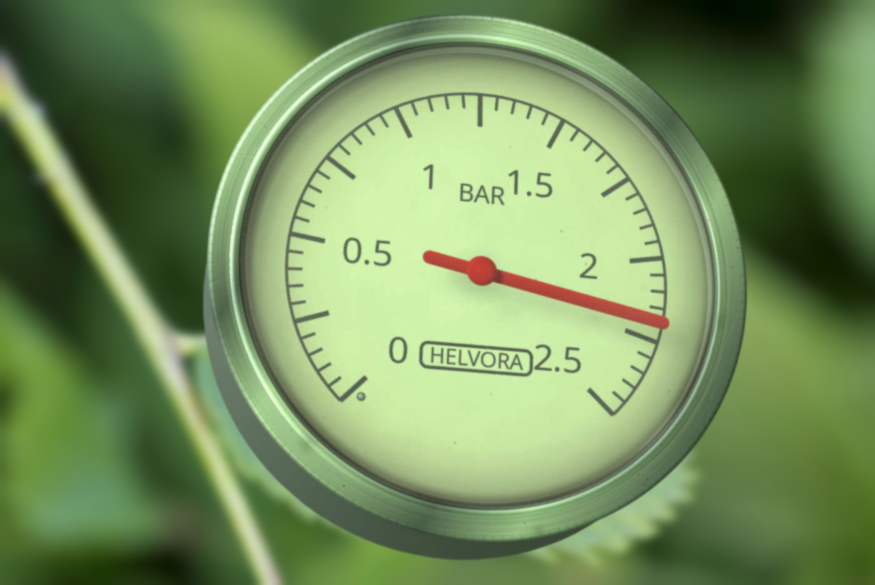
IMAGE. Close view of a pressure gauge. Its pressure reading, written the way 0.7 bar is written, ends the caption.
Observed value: 2.2 bar
